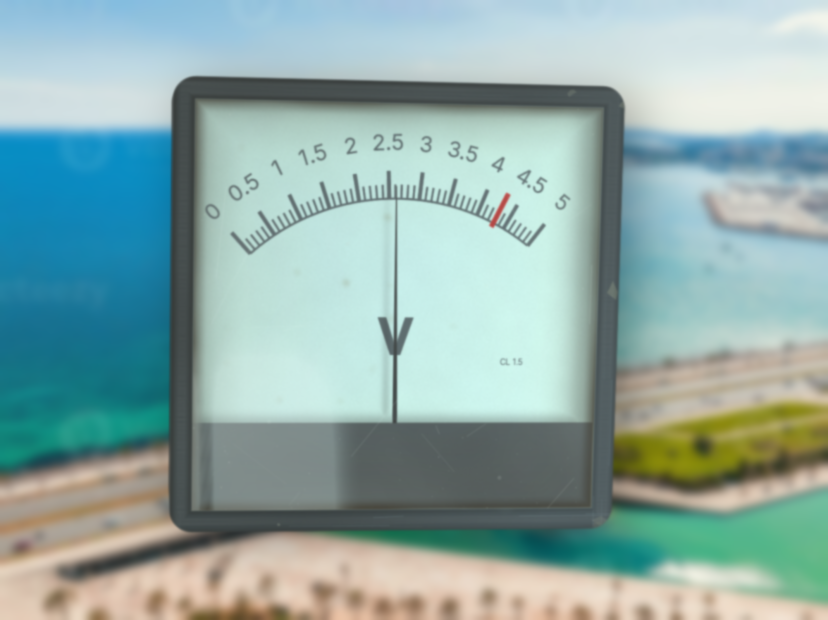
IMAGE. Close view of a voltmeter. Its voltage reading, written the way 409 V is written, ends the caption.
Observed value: 2.6 V
